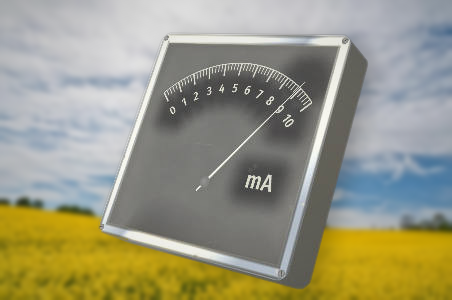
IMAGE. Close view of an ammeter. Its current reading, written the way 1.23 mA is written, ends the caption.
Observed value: 9 mA
